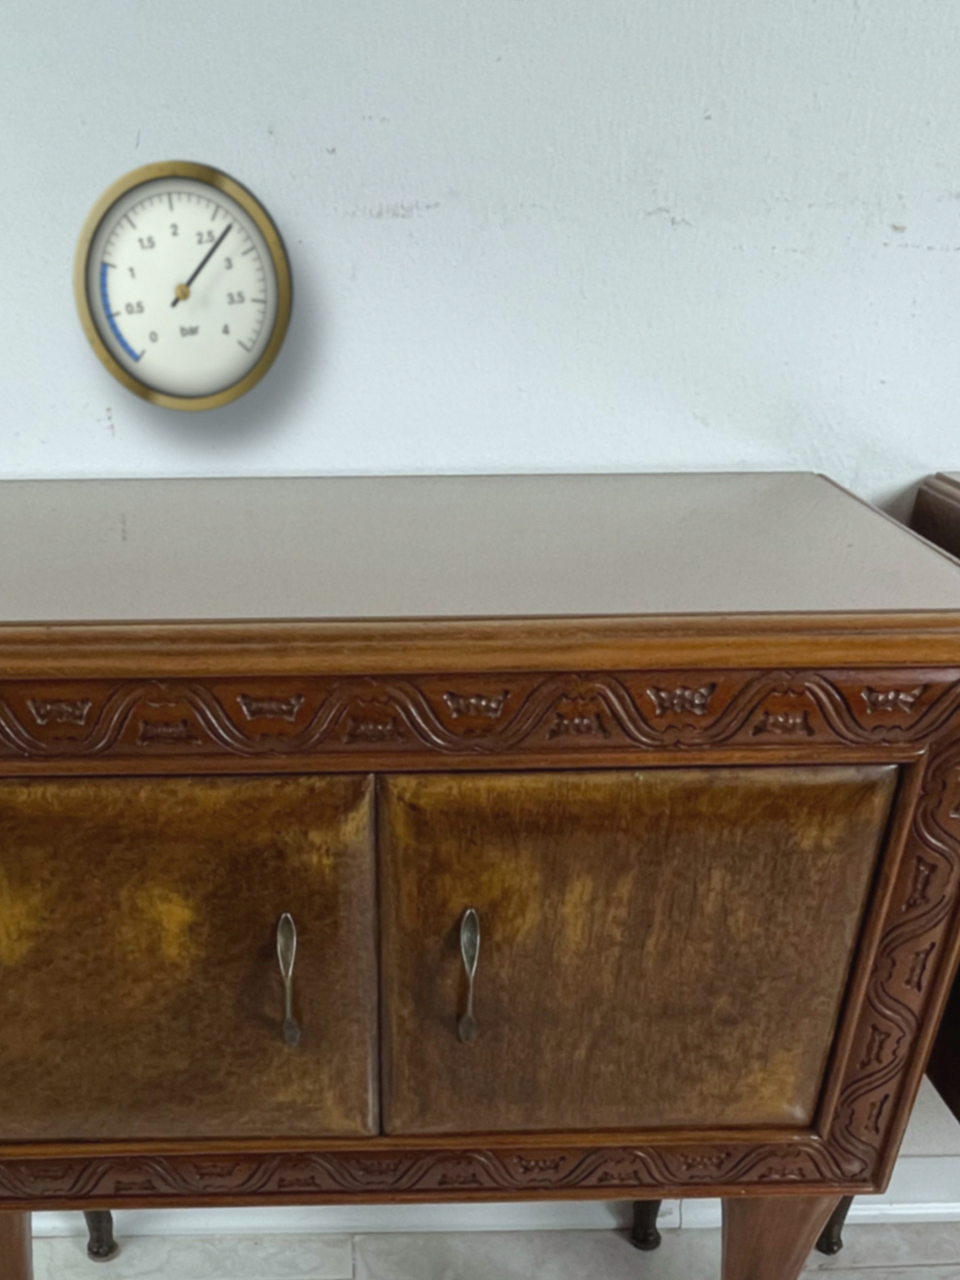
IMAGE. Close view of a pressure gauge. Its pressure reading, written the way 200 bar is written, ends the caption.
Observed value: 2.7 bar
